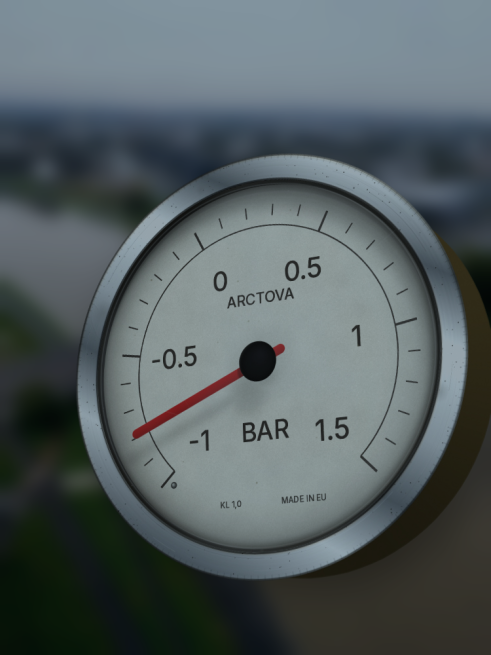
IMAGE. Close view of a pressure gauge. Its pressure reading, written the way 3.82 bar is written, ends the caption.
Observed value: -0.8 bar
